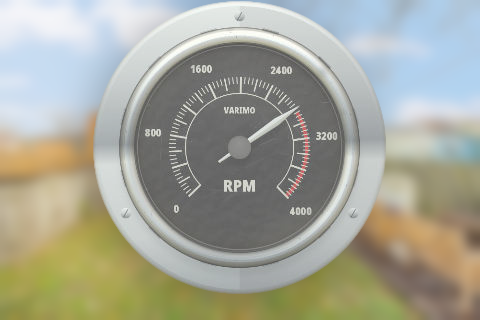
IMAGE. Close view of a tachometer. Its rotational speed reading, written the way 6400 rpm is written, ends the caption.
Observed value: 2800 rpm
